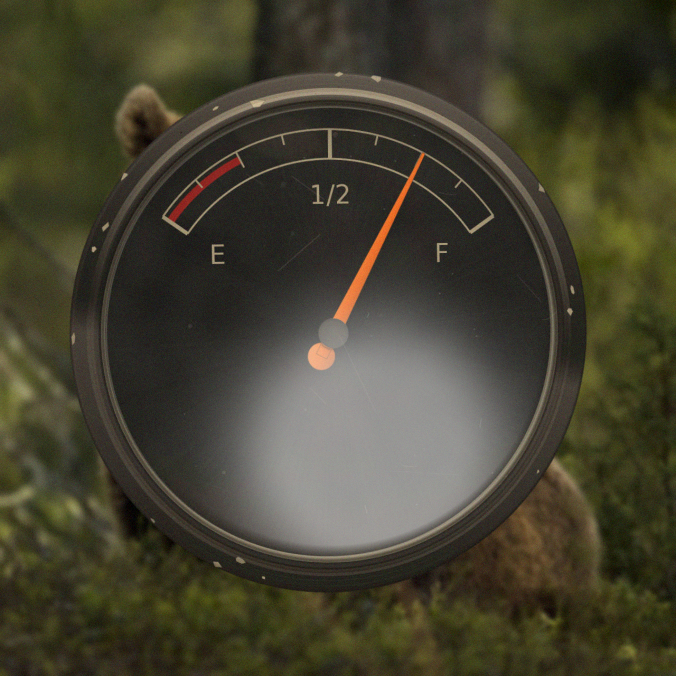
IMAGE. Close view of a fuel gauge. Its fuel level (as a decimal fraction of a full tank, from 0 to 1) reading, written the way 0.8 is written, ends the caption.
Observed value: 0.75
